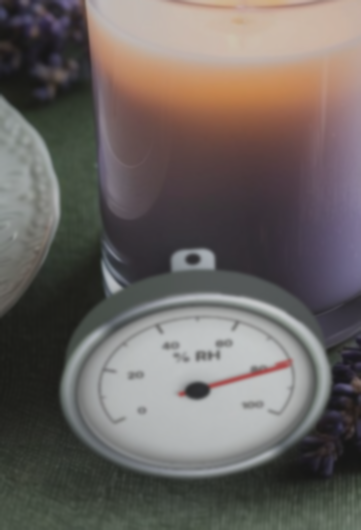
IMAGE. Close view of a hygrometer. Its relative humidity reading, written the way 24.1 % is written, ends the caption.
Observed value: 80 %
